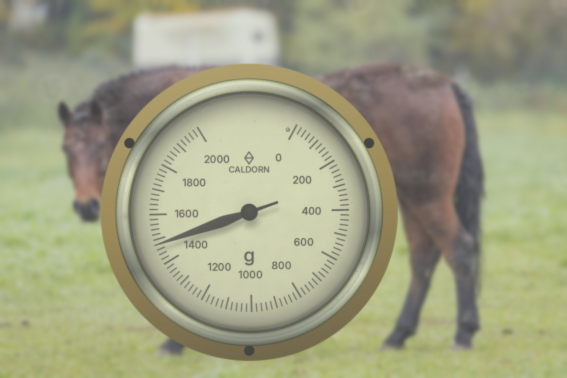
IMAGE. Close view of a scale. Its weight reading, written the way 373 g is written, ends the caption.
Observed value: 1480 g
